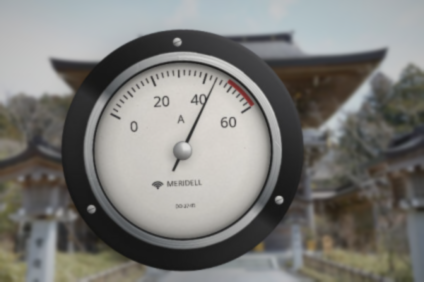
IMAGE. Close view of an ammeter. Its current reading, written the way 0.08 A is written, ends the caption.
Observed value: 44 A
